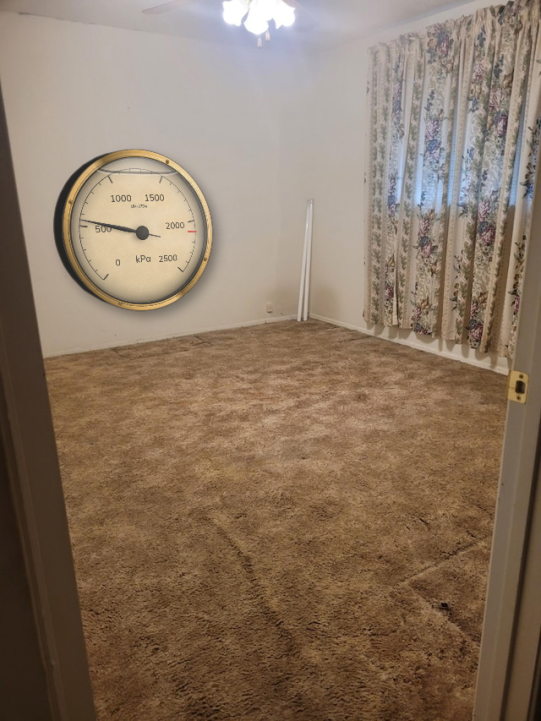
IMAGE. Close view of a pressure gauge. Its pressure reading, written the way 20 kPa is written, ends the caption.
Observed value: 550 kPa
